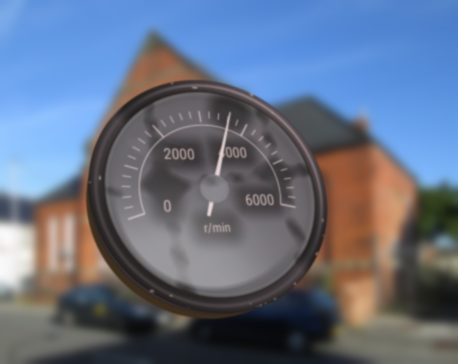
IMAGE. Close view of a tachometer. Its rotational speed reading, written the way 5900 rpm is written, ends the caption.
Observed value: 3600 rpm
